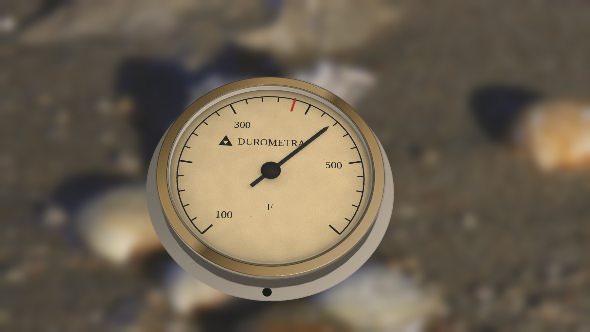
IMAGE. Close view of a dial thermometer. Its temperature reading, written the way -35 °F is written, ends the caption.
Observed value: 440 °F
